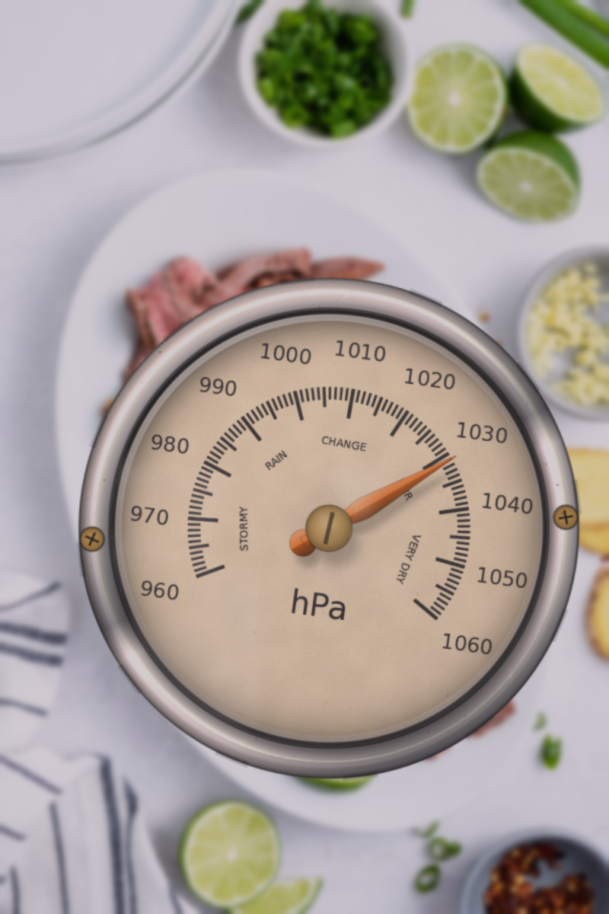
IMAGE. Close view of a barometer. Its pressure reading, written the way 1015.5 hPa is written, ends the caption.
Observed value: 1031 hPa
